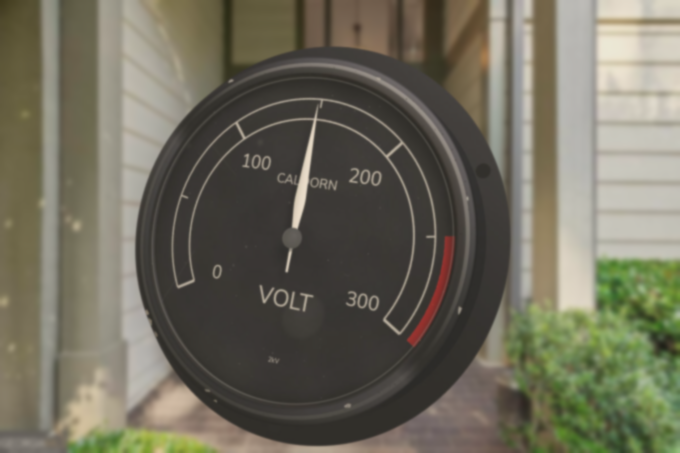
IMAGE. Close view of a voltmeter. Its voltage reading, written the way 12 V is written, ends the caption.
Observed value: 150 V
